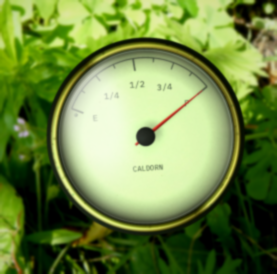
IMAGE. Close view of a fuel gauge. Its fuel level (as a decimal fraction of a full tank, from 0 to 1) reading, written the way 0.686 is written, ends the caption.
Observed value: 1
